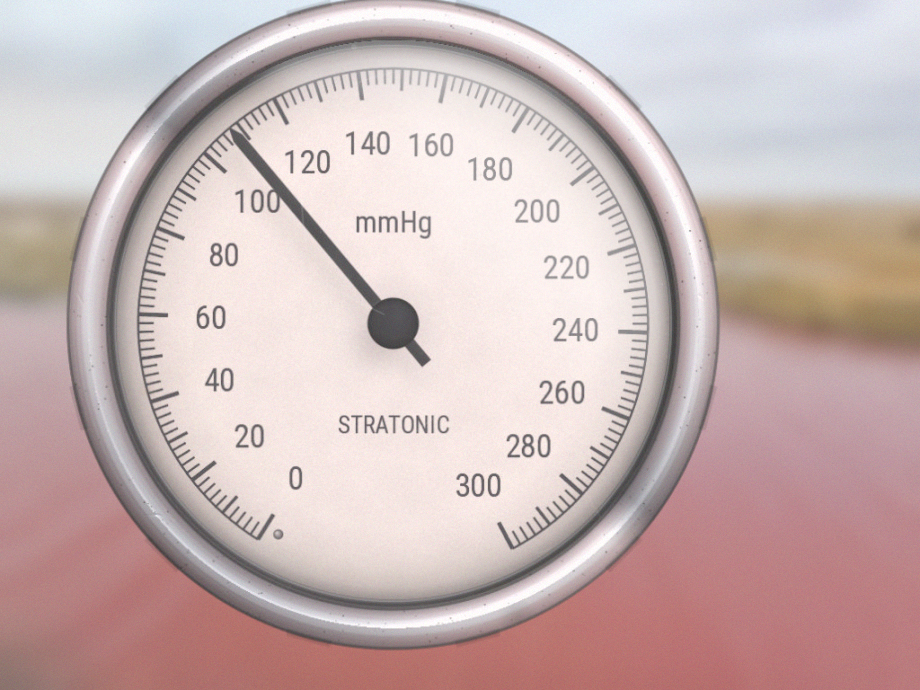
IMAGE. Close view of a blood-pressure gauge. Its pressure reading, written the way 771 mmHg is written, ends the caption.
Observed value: 108 mmHg
